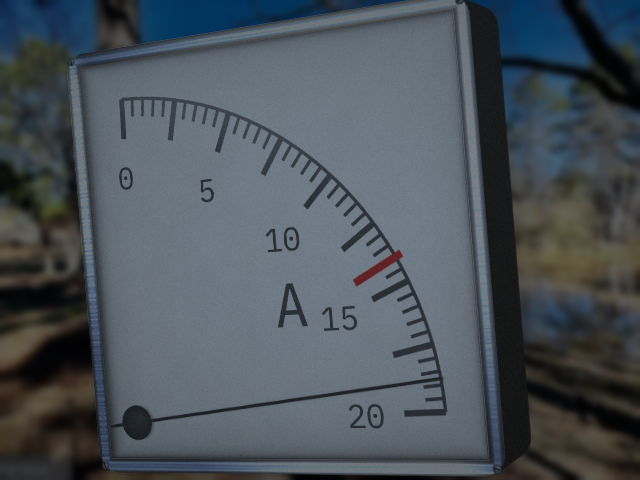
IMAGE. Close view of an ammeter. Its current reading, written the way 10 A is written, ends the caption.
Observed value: 18.75 A
